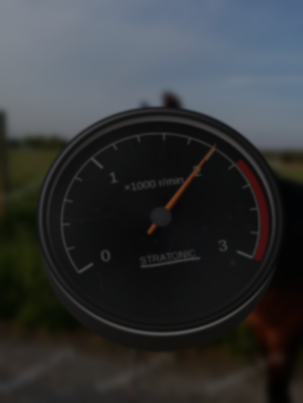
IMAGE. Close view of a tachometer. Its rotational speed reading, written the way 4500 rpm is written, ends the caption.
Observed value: 2000 rpm
